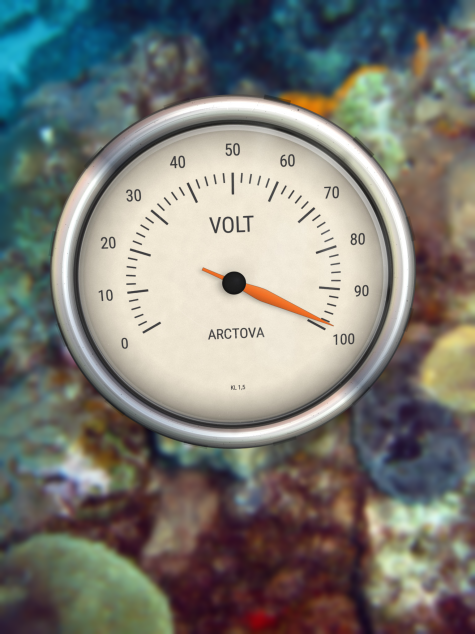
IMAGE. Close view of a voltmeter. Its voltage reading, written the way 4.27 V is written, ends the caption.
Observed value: 98 V
